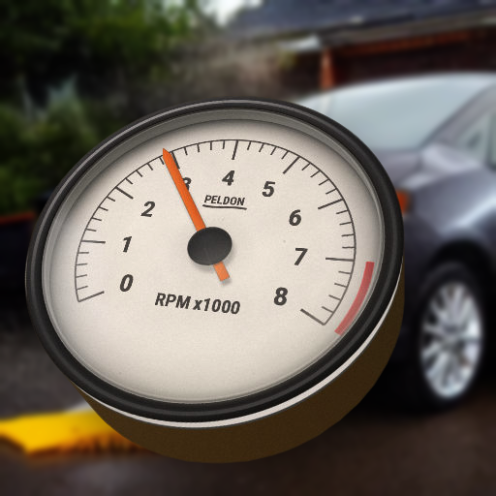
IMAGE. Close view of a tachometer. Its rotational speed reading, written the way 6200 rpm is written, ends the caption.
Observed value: 2900 rpm
